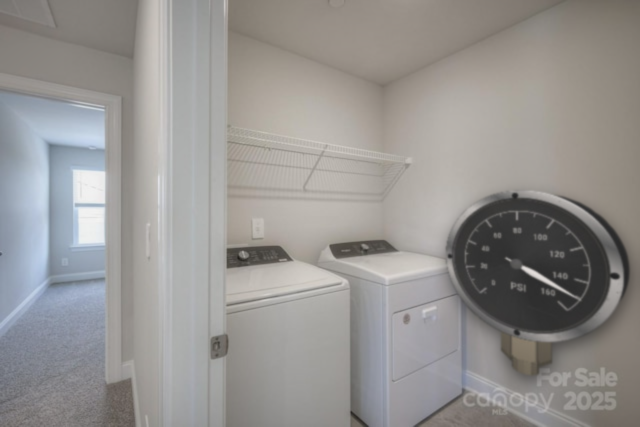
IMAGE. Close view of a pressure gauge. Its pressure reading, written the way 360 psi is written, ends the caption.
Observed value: 150 psi
